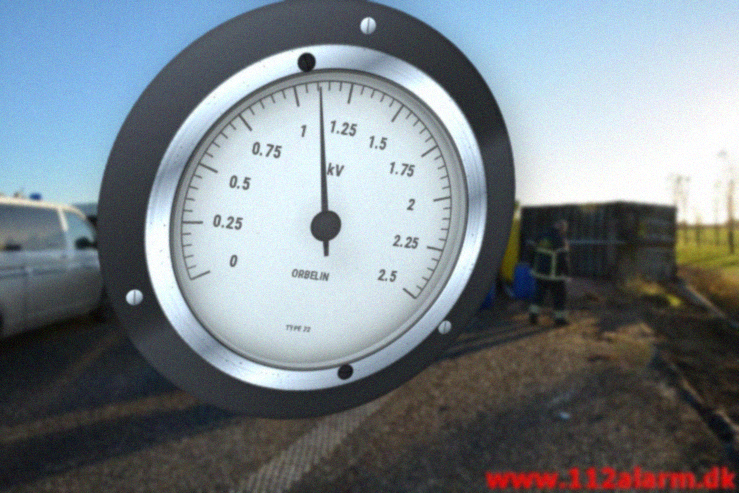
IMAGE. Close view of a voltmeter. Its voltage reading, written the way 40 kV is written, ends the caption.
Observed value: 1.1 kV
